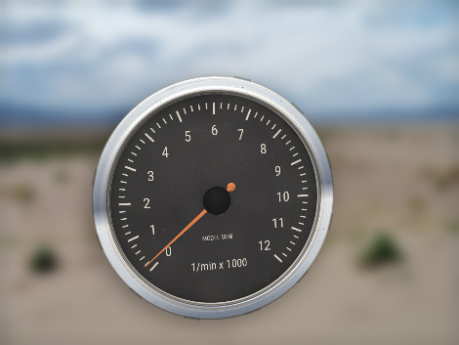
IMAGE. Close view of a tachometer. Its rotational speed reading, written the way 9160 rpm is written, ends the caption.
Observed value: 200 rpm
